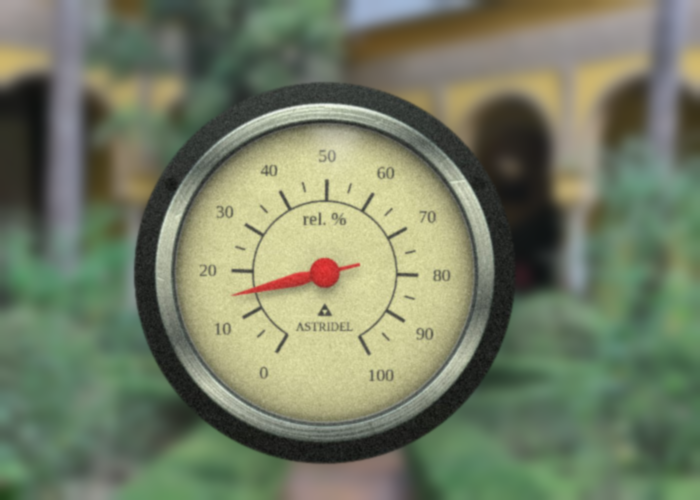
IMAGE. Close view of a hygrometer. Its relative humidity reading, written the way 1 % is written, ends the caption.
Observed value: 15 %
